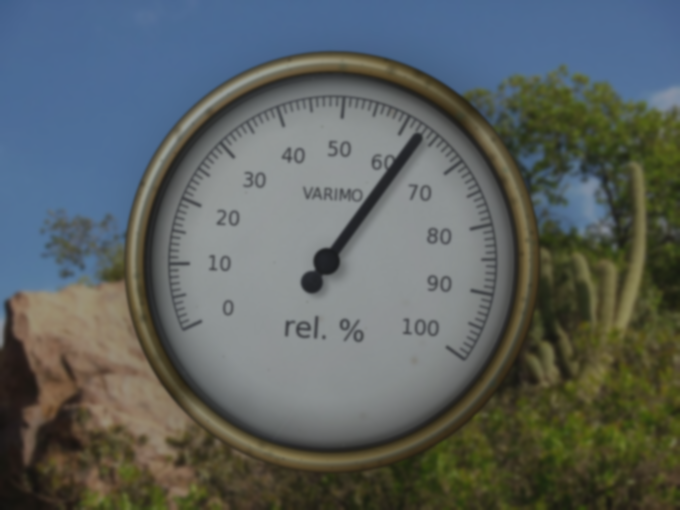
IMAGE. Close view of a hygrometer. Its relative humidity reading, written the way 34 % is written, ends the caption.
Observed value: 63 %
